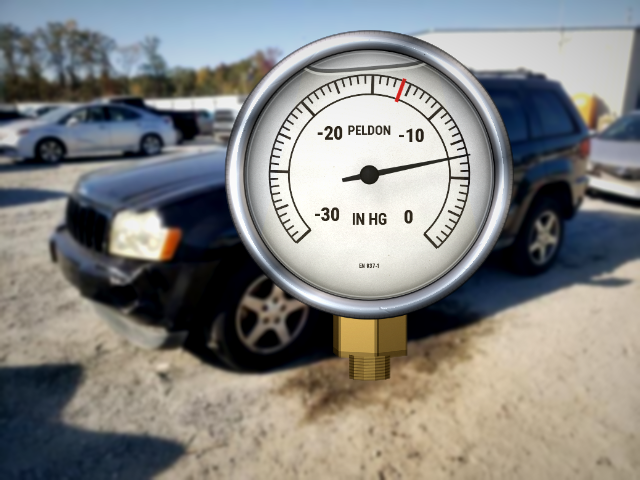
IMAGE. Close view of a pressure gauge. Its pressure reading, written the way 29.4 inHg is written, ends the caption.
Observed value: -6.5 inHg
